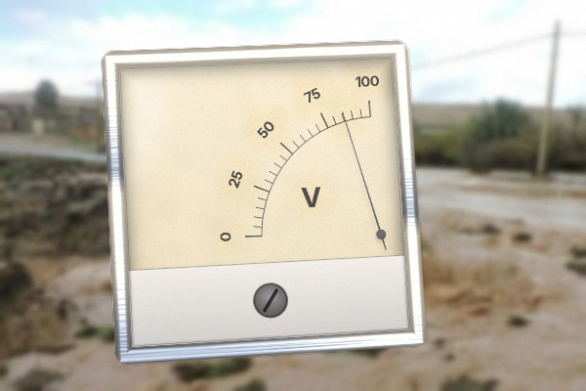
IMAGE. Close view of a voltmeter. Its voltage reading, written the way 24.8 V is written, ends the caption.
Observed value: 85 V
